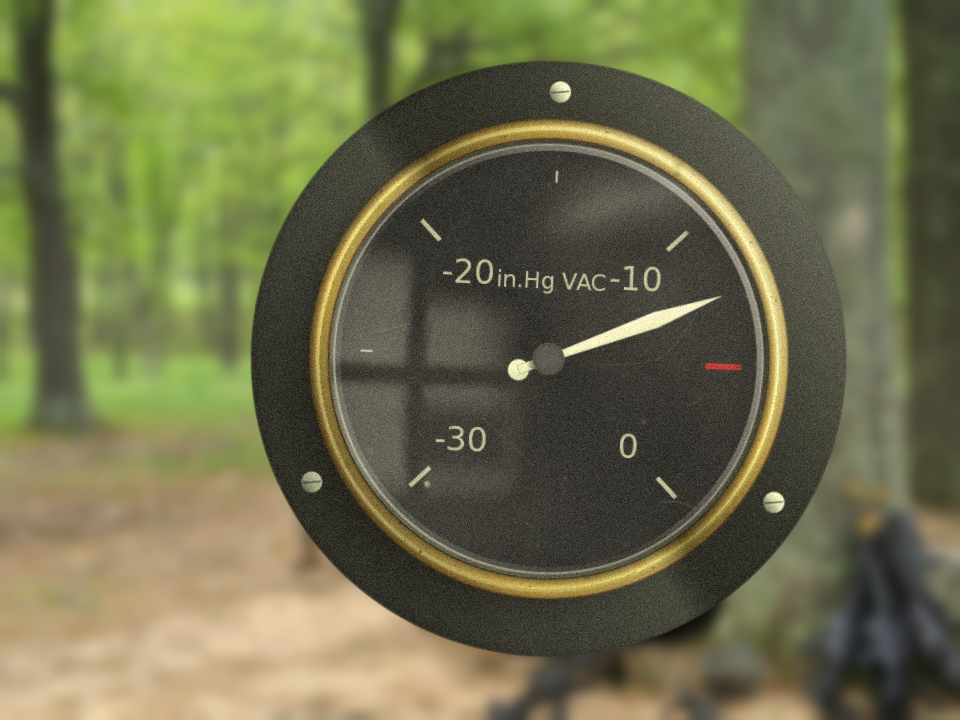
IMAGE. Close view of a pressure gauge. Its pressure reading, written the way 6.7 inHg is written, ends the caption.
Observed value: -7.5 inHg
